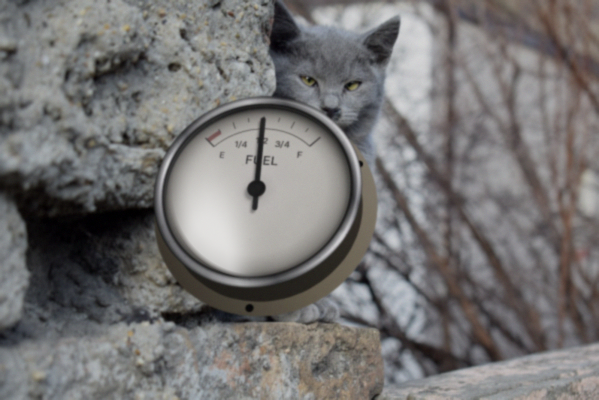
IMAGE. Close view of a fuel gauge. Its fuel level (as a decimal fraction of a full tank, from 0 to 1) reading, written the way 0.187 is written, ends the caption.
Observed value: 0.5
